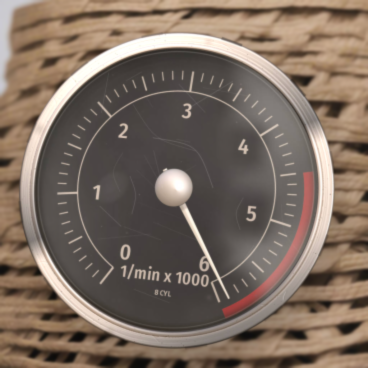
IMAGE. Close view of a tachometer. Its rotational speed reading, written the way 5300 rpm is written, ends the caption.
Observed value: 5900 rpm
